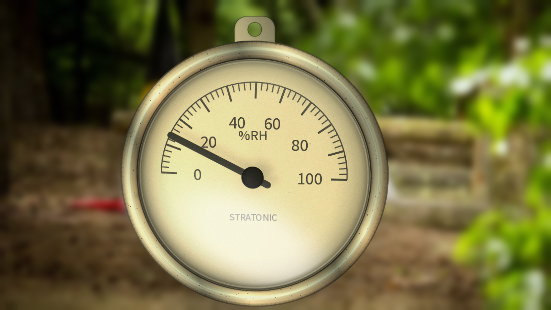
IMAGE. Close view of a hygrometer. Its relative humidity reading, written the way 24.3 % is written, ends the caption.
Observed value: 14 %
